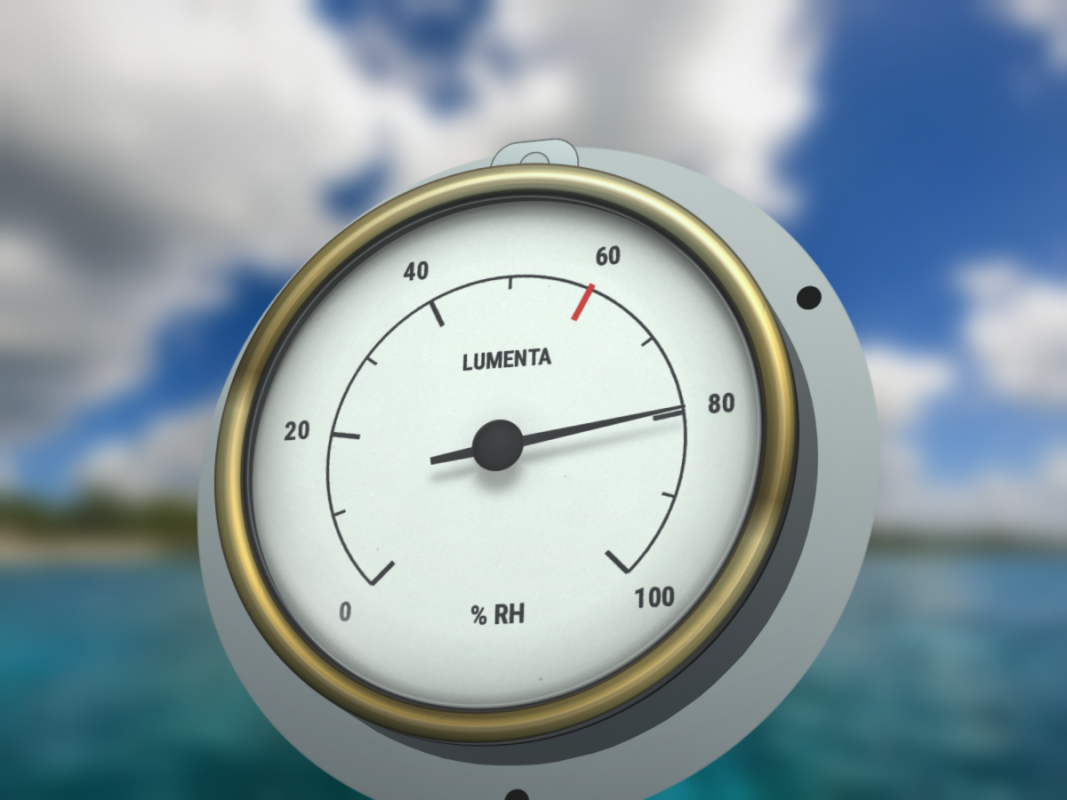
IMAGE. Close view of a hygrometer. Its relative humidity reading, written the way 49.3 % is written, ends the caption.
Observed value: 80 %
